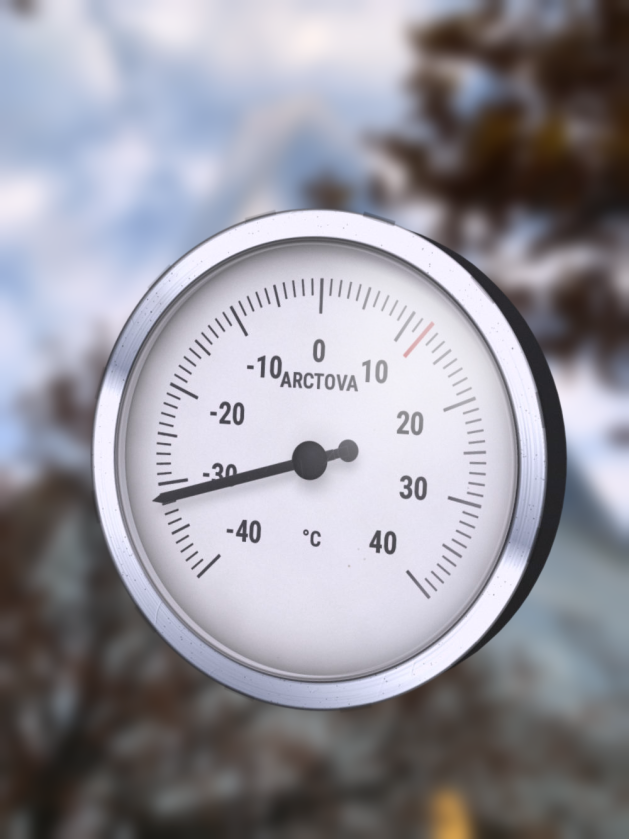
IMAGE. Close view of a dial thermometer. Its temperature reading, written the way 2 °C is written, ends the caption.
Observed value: -31.5 °C
